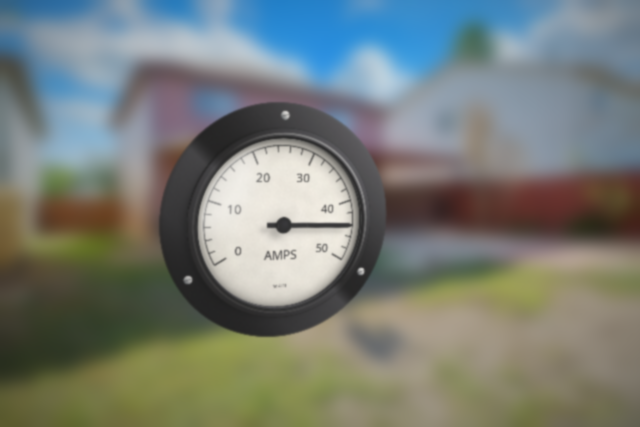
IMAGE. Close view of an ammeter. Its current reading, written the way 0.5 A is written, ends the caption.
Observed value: 44 A
